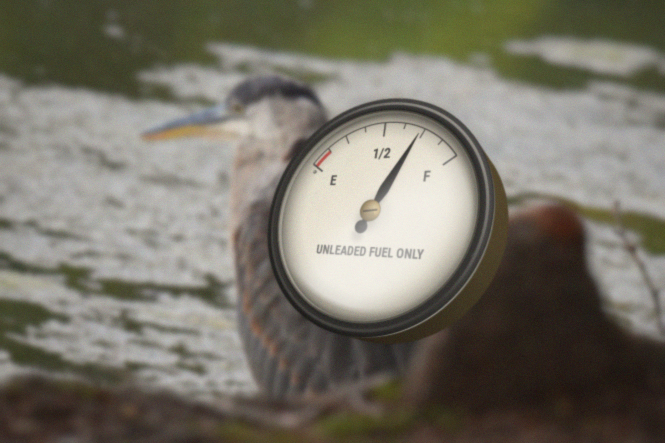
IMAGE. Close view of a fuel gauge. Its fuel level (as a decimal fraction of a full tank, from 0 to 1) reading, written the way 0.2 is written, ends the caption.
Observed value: 0.75
